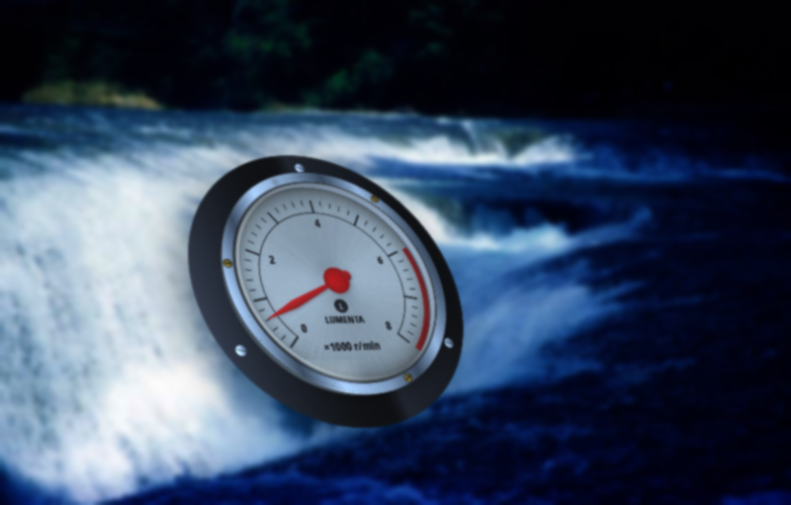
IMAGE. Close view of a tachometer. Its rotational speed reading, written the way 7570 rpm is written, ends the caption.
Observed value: 600 rpm
